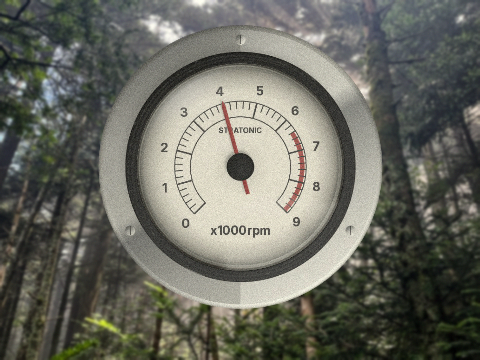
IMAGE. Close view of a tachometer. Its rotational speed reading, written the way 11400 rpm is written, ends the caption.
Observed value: 4000 rpm
